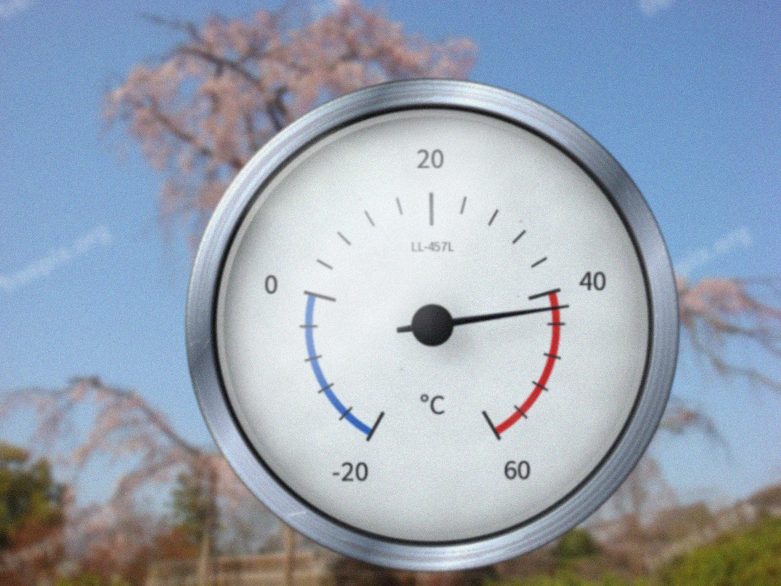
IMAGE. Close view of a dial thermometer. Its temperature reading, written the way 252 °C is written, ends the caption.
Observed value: 42 °C
